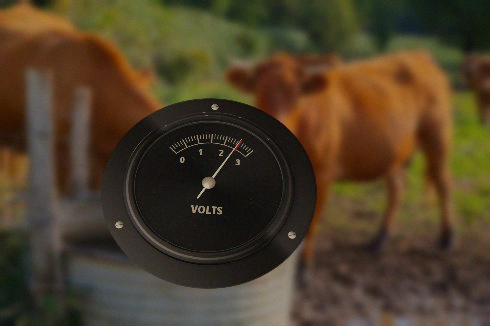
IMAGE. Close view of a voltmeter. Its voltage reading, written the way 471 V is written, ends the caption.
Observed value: 2.5 V
